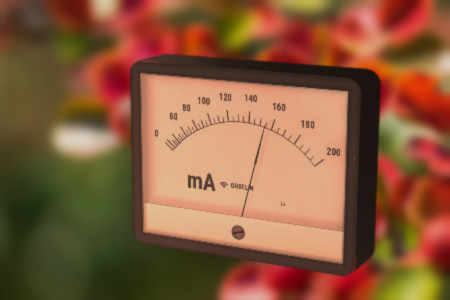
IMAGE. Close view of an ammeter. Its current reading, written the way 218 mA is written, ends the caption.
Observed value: 155 mA
